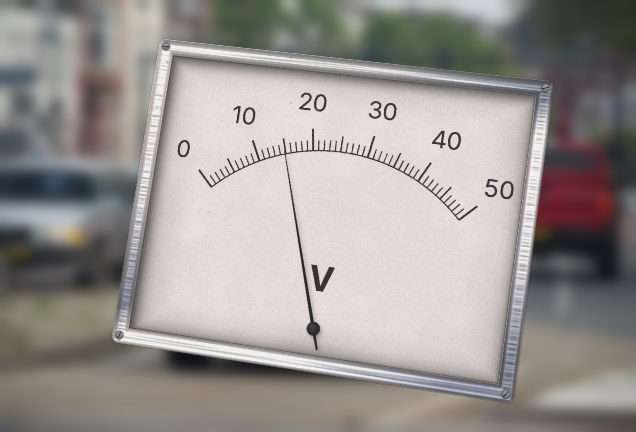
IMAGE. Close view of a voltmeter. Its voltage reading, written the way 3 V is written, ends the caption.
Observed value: 15 V
